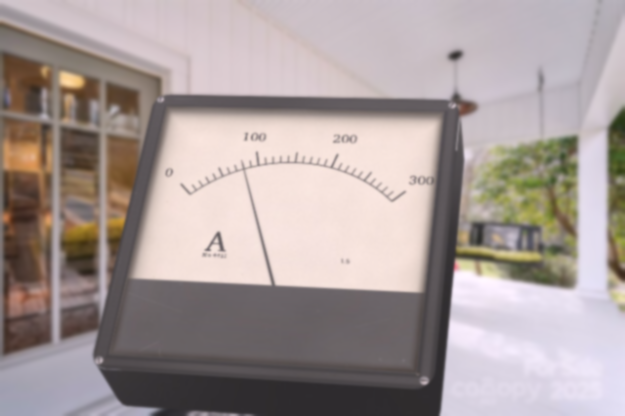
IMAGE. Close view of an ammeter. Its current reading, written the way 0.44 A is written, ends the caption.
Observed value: 80 A
